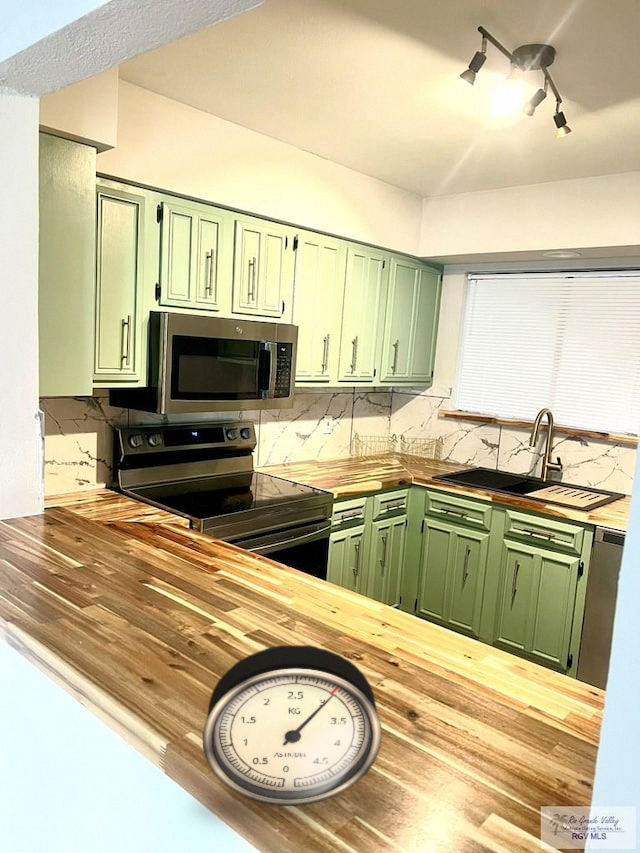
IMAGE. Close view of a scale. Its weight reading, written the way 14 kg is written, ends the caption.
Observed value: 3 kg
